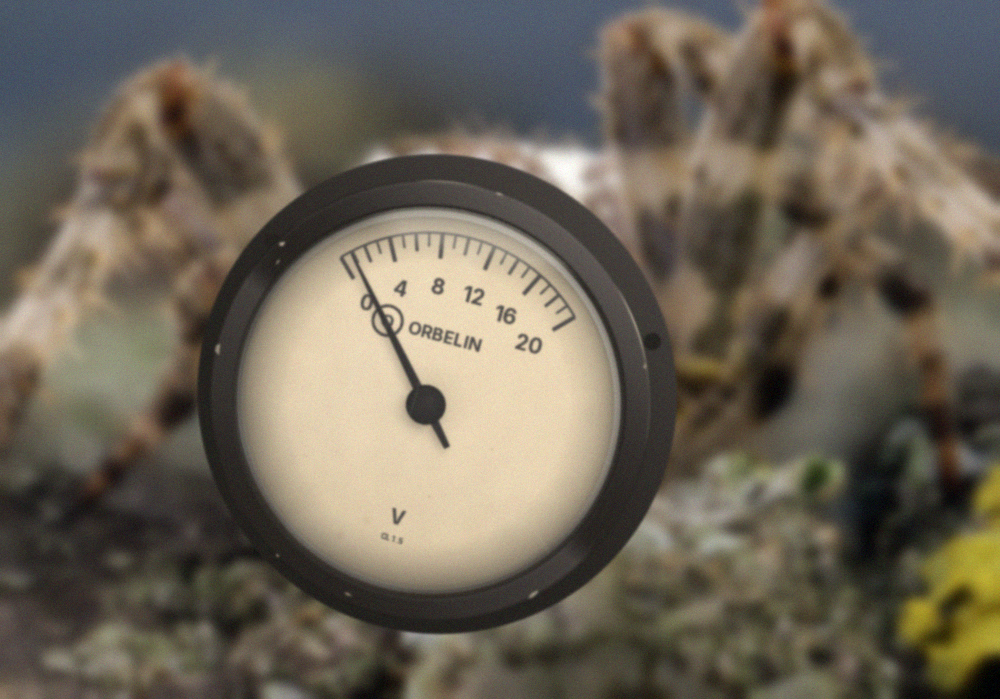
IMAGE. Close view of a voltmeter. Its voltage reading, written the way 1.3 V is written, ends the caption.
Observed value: 1 V
